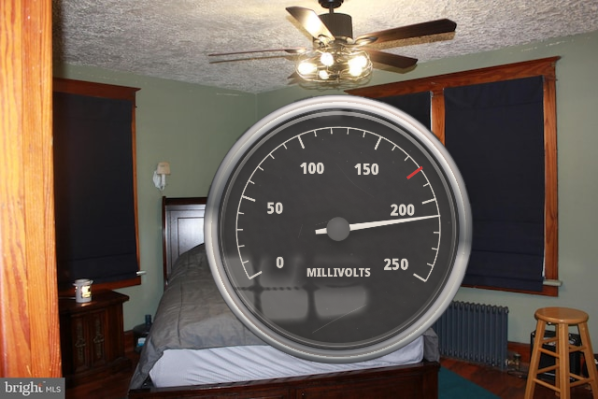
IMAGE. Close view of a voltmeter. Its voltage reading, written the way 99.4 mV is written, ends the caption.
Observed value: 210 mV
